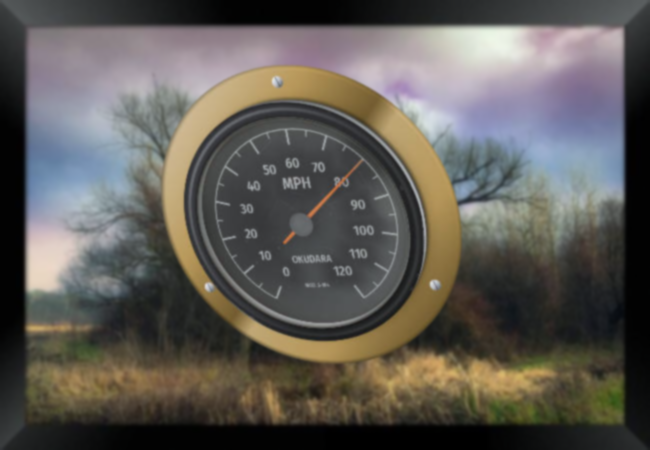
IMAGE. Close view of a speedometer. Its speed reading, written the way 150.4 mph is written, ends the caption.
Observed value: 80 mph
